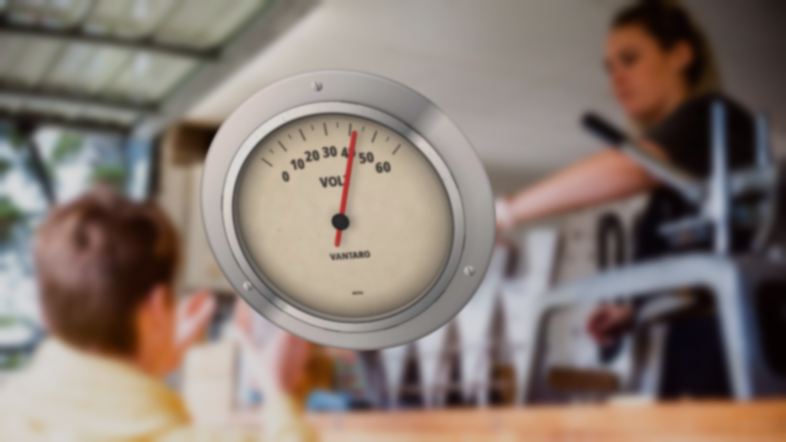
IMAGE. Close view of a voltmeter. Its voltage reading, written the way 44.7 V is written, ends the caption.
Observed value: 42.5 V
